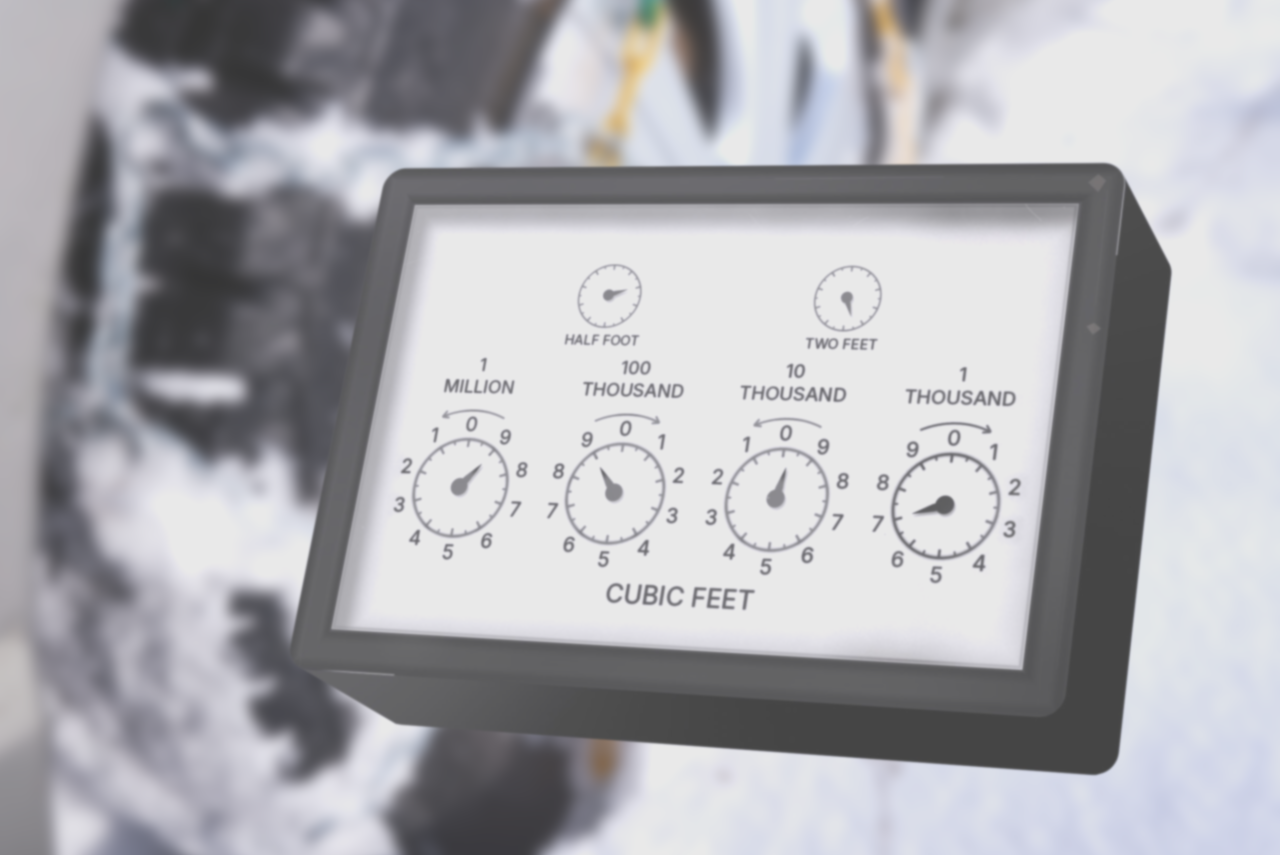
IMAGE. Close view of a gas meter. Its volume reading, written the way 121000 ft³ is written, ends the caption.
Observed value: 889700 ft³
